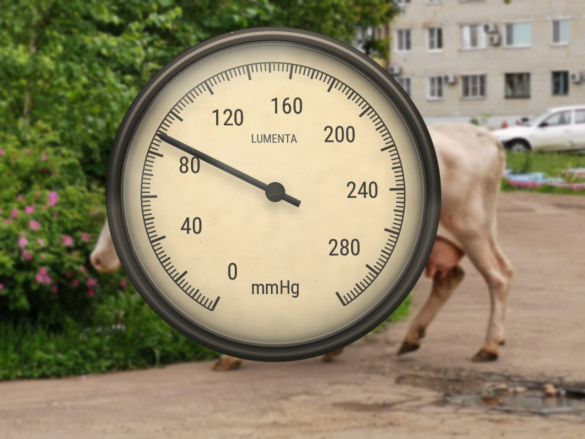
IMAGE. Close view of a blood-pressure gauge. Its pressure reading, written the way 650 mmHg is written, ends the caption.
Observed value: 88 mmHg
